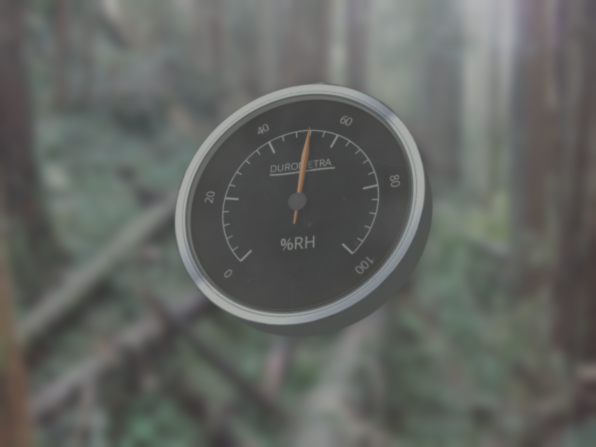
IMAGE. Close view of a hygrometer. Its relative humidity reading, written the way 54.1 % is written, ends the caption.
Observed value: 52 %
